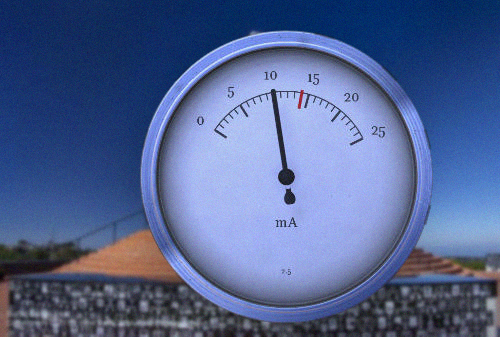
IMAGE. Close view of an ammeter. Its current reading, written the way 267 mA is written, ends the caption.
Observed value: 10 mA
